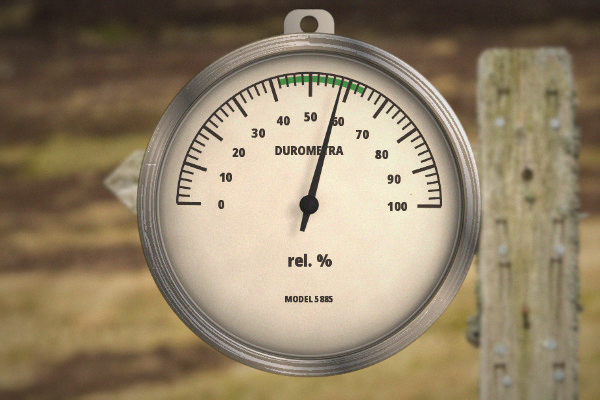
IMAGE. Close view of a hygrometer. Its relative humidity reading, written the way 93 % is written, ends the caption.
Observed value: 58 %
